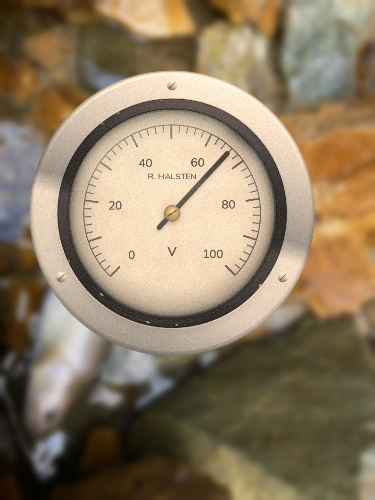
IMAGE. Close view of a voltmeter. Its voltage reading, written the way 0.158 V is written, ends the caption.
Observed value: 66 V
